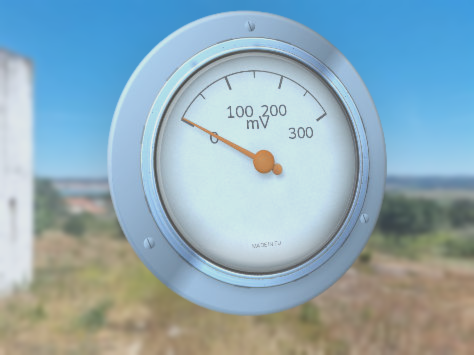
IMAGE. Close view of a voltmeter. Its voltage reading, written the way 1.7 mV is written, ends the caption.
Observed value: 0 mV
